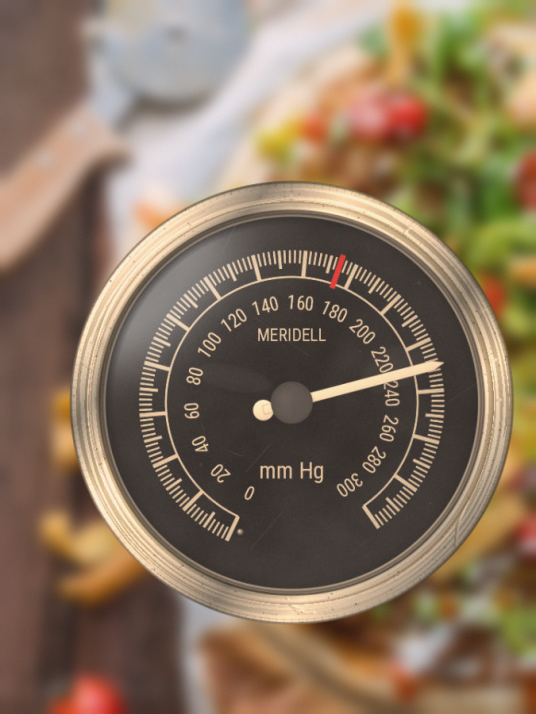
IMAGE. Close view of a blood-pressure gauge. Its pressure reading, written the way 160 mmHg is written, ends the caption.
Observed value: 230 mmHg
